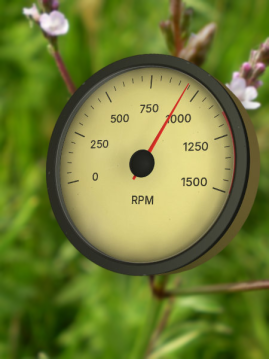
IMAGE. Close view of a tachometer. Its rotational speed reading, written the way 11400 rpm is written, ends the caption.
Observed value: 950 rpm
